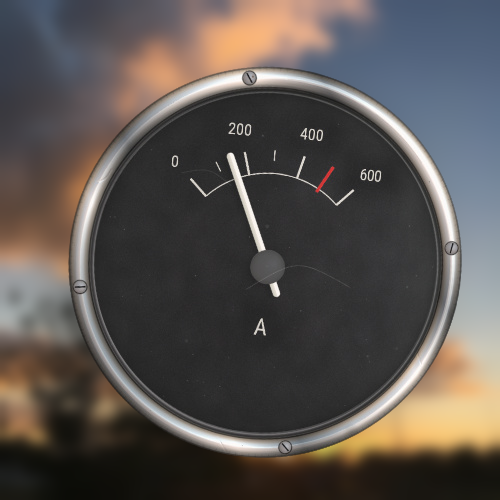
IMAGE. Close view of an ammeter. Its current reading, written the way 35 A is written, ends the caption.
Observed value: 150 A
